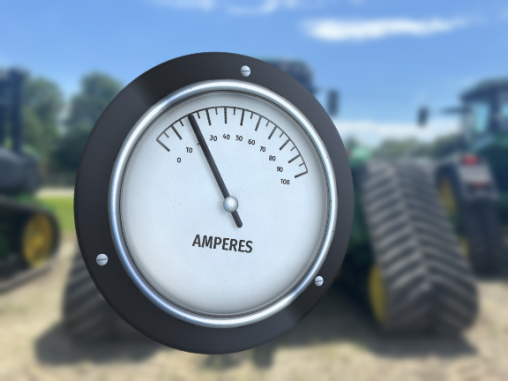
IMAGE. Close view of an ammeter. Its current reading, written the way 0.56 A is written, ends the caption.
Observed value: 20 A
